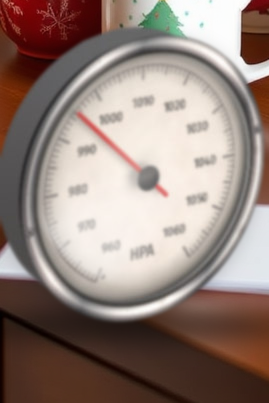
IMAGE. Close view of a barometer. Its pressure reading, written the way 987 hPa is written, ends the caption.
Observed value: 995 hPa
